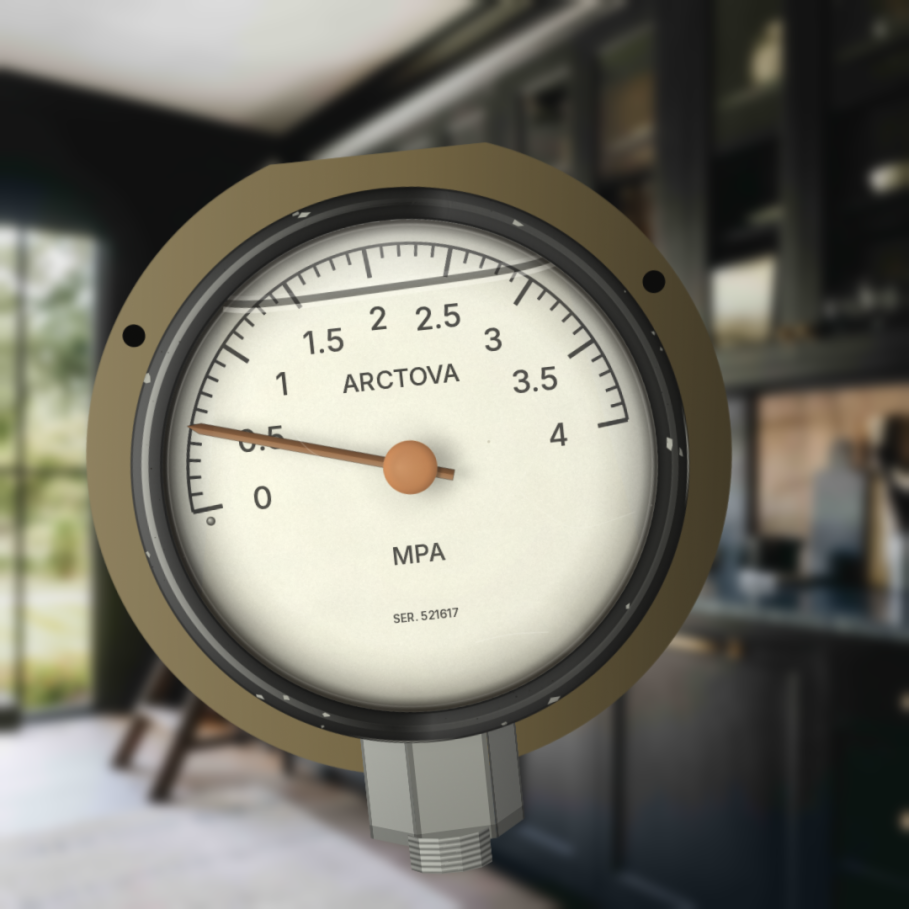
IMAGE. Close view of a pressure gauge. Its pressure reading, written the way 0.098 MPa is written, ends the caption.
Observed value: 0.5 MPa
